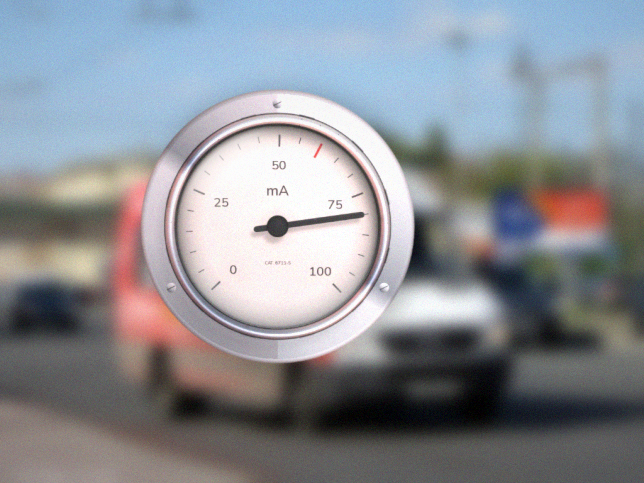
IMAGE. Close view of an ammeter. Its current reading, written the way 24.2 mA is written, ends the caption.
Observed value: 80 mA
